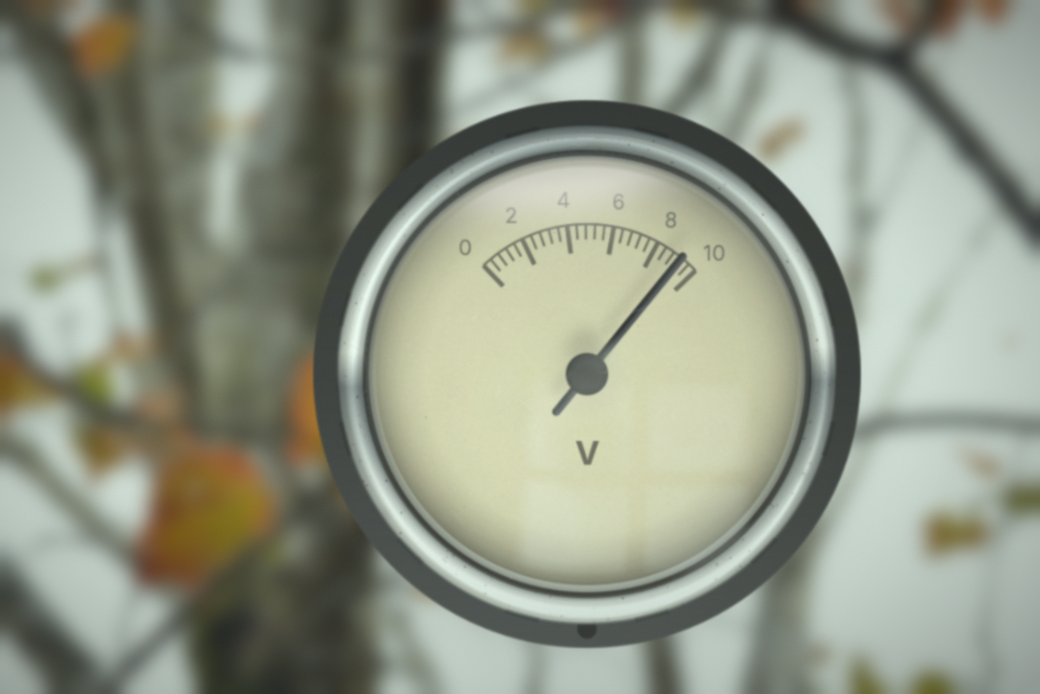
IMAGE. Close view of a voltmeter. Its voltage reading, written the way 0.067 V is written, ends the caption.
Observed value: 9.2 V
